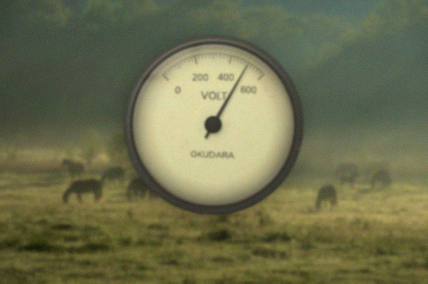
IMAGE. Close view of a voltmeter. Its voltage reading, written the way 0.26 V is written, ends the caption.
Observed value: 500 V
